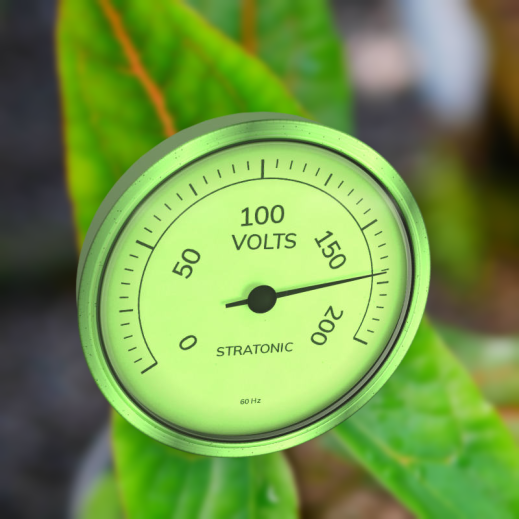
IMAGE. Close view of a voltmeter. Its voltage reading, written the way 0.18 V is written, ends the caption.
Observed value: 170 V
